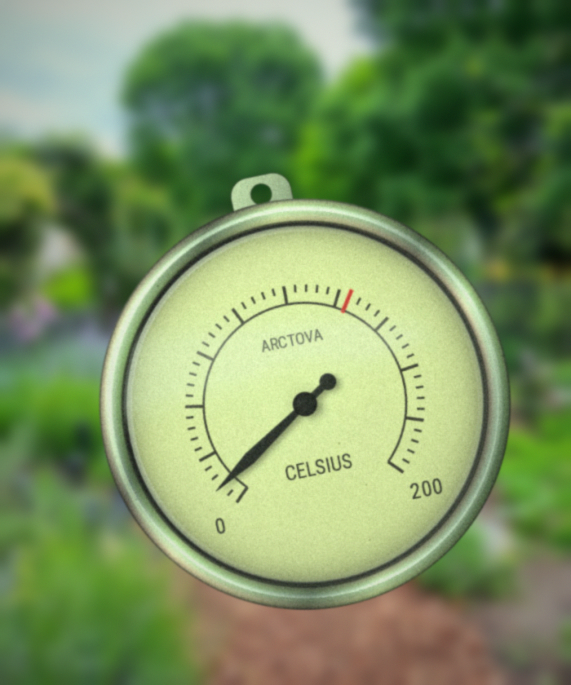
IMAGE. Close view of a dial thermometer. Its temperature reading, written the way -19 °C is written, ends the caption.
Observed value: 8 °C
